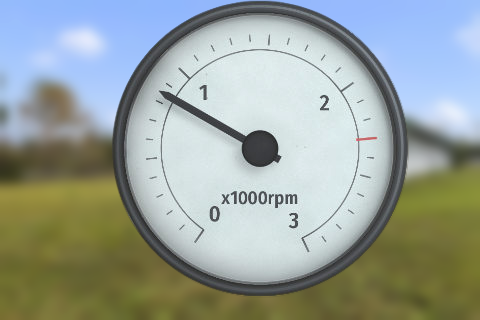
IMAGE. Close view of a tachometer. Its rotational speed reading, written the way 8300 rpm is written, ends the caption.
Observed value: 850 rpm
